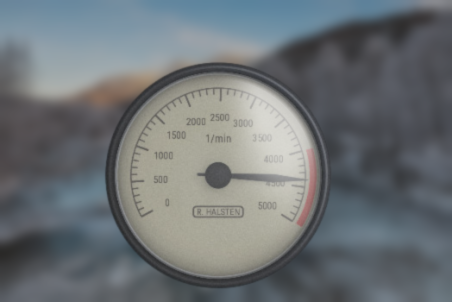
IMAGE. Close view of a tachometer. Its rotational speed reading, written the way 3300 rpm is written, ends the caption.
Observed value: 4400 rpm
